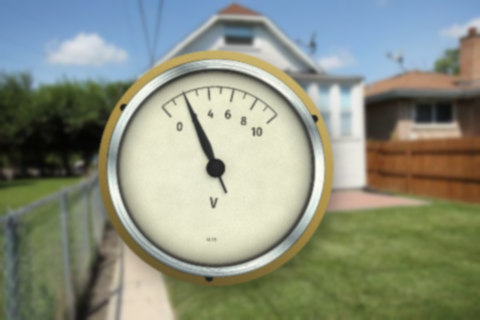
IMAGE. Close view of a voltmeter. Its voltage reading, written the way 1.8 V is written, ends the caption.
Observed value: 2 V
